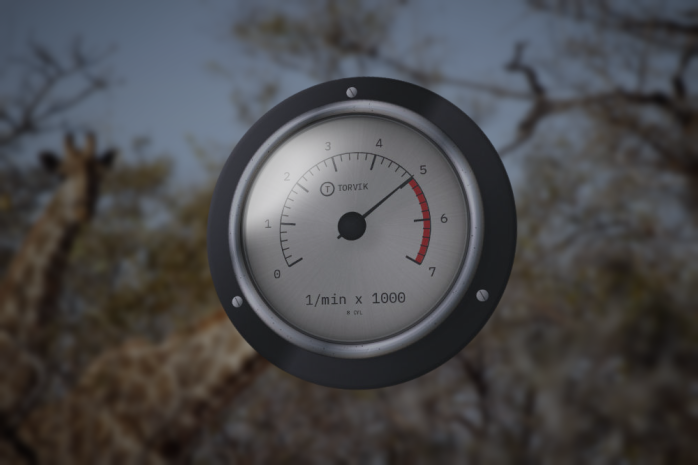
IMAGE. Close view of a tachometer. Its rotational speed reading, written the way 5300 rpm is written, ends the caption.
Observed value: 5000 rpm
